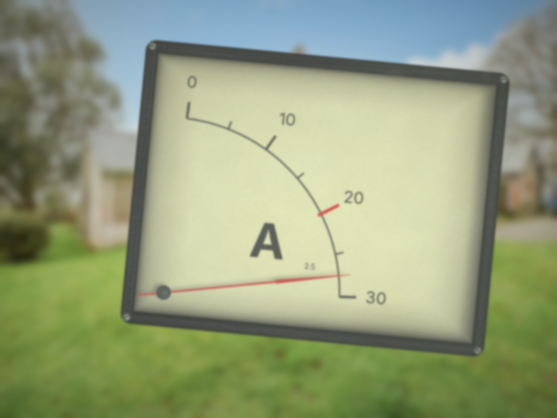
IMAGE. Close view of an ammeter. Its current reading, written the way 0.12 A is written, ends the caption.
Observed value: 27.5 A
